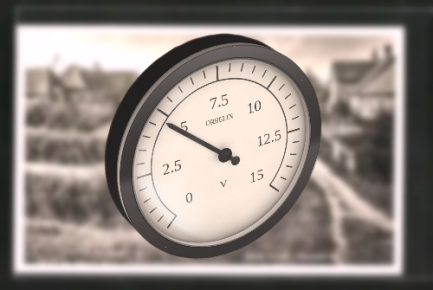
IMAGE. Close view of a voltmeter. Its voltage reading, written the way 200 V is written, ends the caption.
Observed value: 4.75 V
